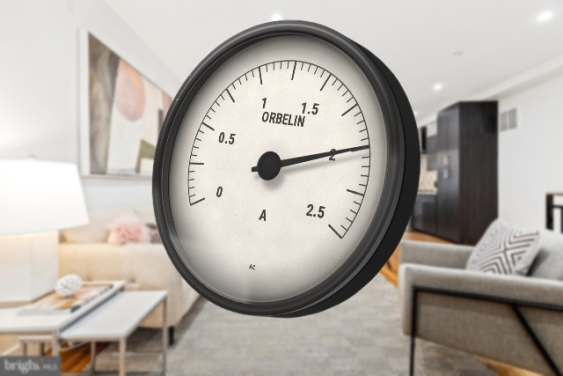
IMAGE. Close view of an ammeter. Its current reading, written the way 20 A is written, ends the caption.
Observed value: 2 A
